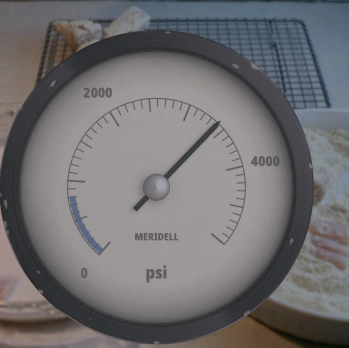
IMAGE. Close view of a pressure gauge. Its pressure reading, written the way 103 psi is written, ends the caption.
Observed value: 3400 psi
